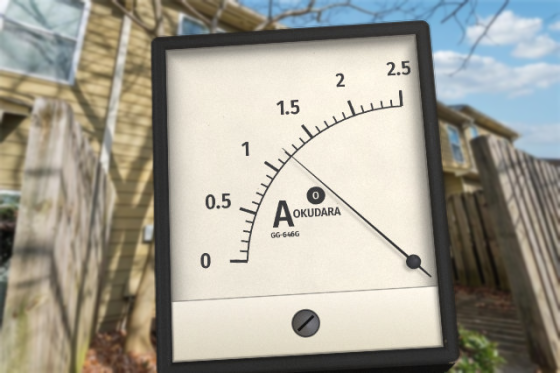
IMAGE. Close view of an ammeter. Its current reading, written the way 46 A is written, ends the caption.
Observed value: 1.2 A
